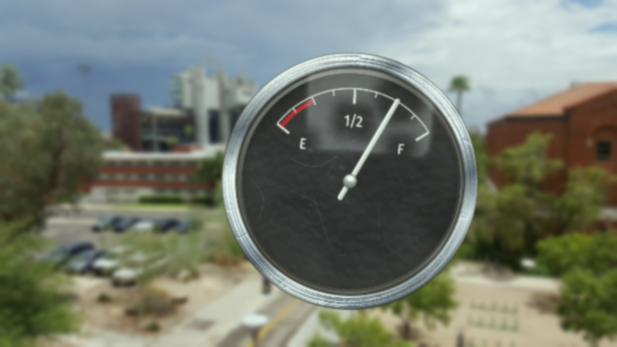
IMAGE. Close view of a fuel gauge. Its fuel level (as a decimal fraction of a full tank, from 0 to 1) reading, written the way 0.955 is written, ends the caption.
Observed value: 0.75
